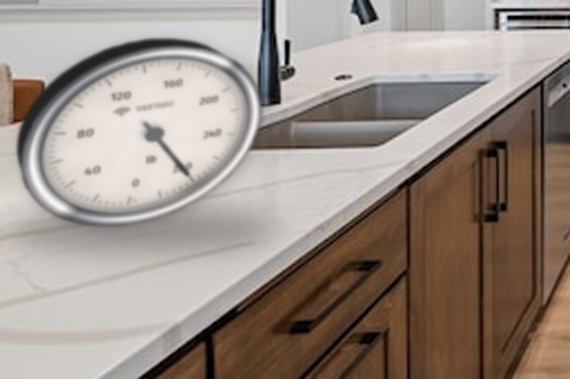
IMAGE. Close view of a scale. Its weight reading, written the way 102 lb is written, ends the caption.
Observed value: 280 lb
